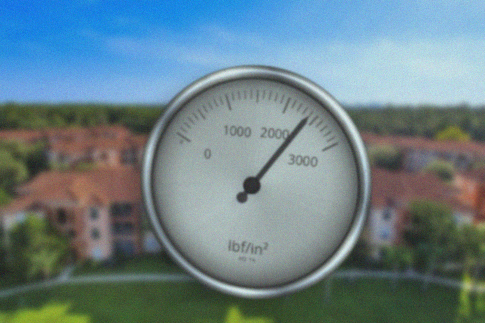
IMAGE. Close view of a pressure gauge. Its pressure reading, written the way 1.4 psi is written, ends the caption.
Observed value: 2400 psi
